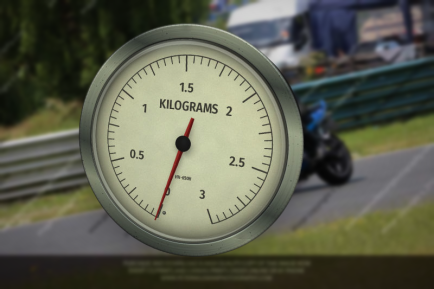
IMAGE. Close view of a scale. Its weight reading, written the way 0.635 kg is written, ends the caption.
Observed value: 0 kg
